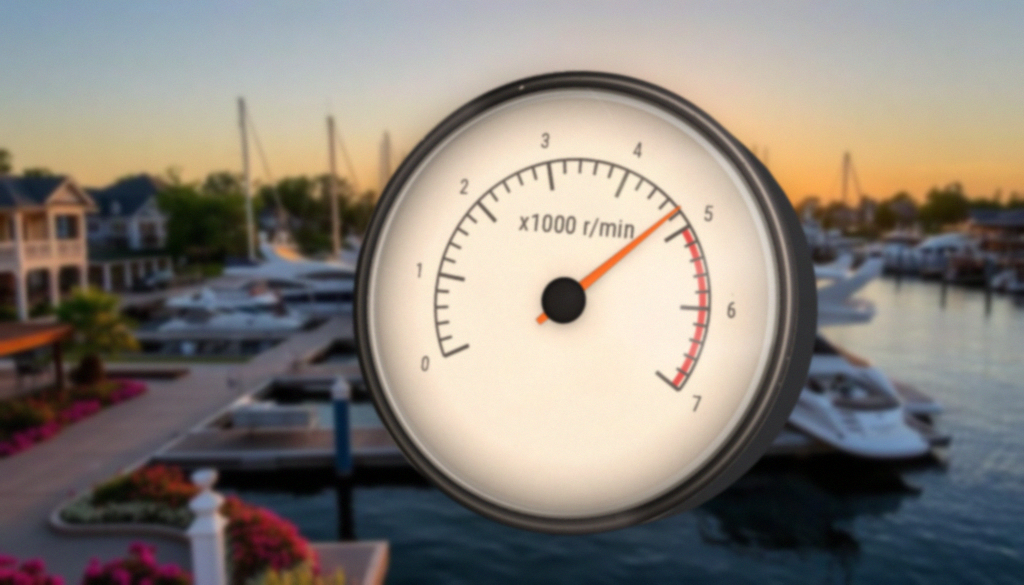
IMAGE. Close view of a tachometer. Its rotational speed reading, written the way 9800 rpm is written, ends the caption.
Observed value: 4800 rpm
